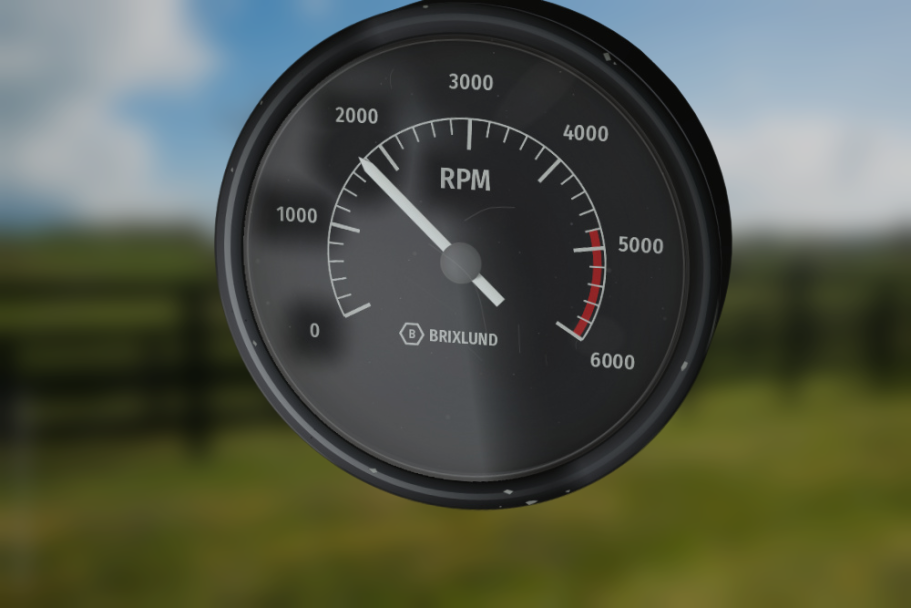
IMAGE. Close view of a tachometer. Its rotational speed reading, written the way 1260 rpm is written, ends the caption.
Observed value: 1800 rpm
